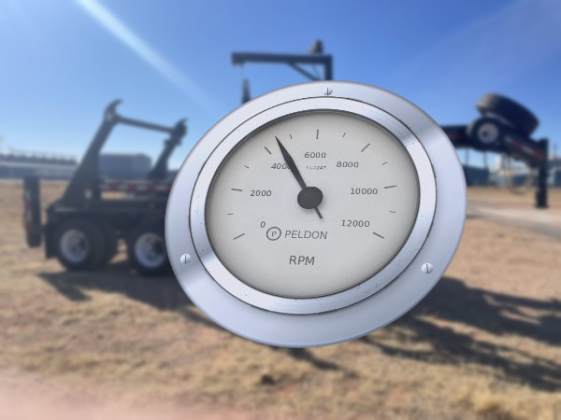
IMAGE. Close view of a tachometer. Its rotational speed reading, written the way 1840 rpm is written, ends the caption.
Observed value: 4500 rpm
